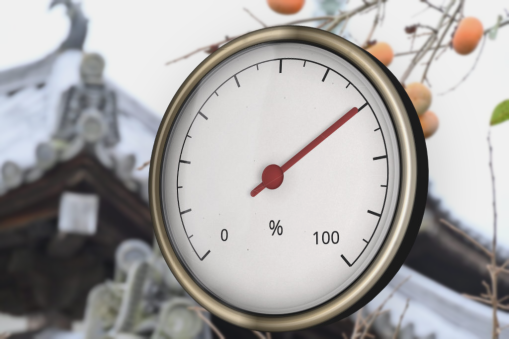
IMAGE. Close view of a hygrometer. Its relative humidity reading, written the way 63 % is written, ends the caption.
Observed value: 70 %
